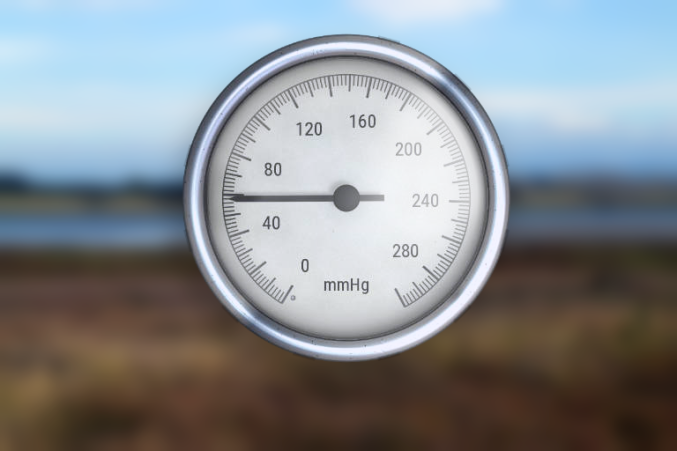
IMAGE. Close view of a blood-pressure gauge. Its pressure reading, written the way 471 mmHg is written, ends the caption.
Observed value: 58 mmHg
